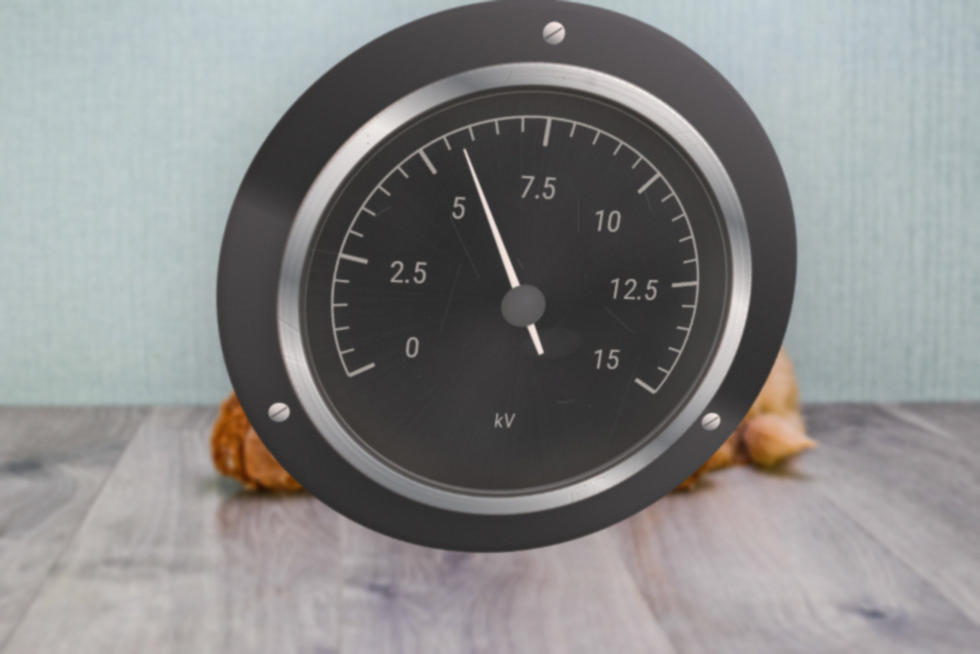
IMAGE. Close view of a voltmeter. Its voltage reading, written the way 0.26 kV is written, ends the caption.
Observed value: 5.75 kV
